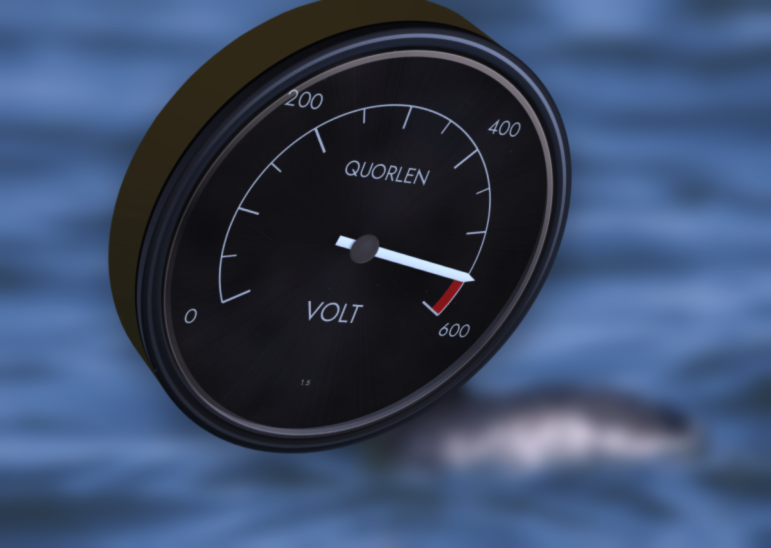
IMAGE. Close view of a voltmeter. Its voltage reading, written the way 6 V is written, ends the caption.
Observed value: 550 V
